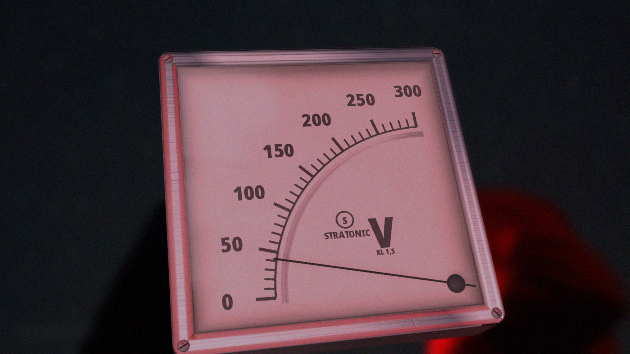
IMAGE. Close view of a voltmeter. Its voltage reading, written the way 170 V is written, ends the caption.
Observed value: 40 V
